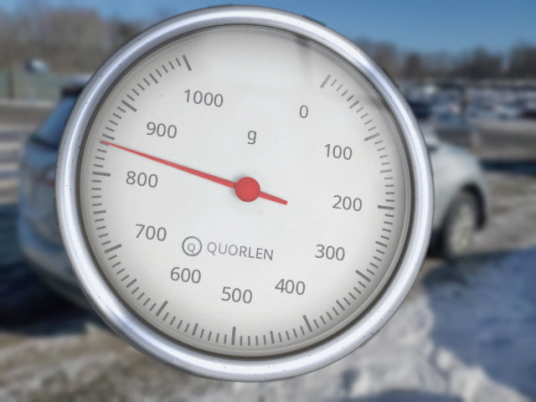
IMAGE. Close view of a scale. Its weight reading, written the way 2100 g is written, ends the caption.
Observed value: 840 g
